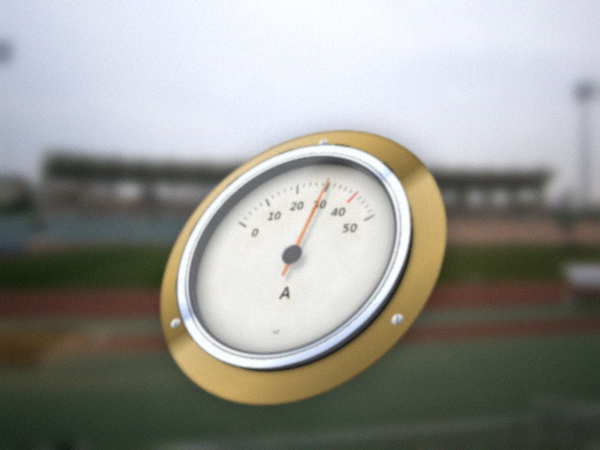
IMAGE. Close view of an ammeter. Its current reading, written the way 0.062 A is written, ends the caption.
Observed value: 30 A
